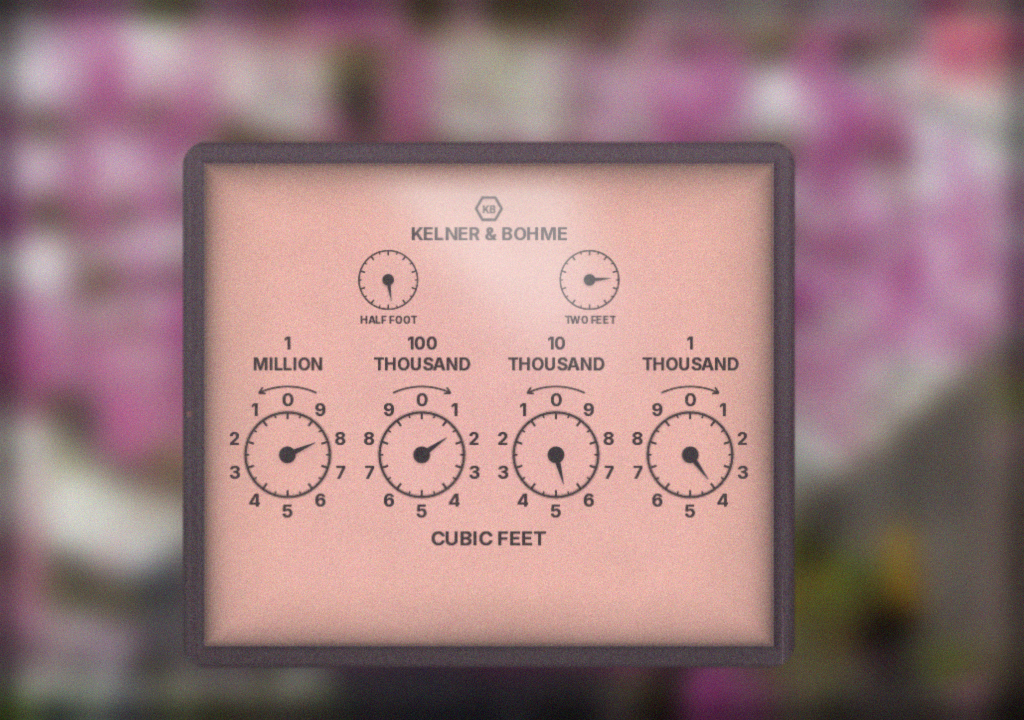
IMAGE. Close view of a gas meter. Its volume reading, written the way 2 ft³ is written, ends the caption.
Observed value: 815400 ft³
